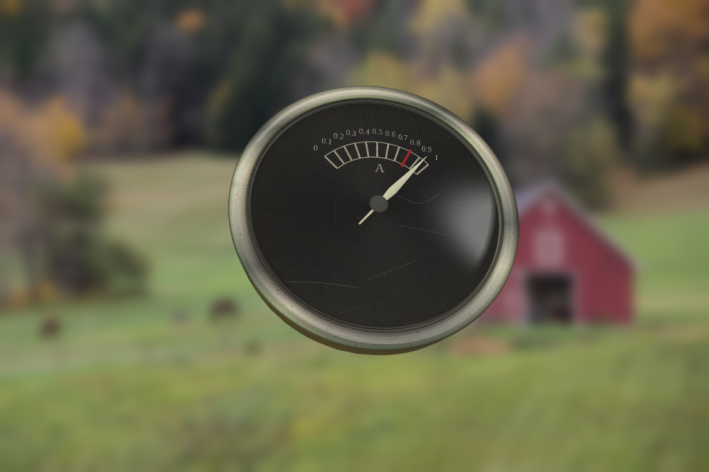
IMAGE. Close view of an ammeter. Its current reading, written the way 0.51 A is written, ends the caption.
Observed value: 0.95 A
